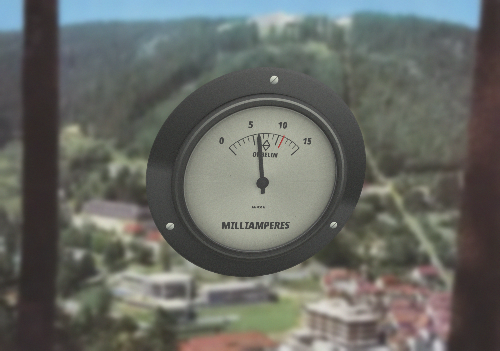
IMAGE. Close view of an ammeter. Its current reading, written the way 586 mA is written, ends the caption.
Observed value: 6 mA
